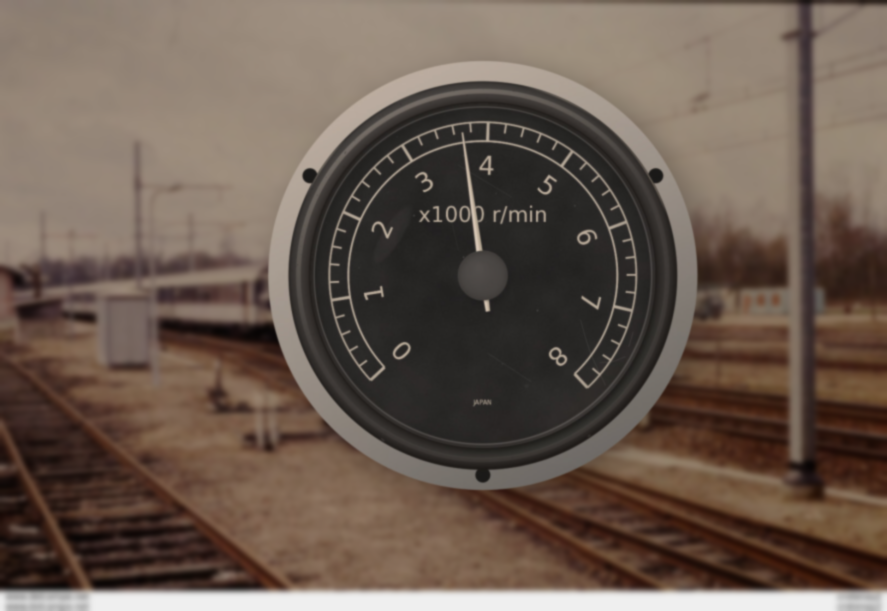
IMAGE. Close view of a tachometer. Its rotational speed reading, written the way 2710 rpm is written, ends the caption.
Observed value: 3700 rpm
